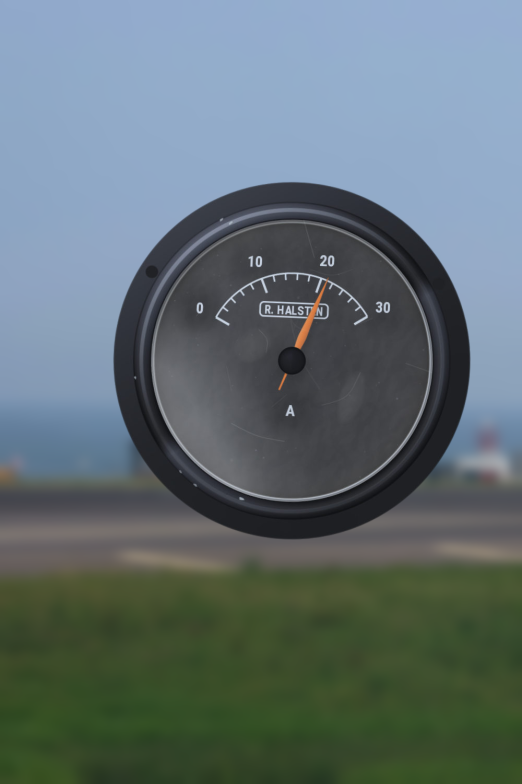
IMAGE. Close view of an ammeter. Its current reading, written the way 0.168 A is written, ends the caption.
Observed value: 21 A
